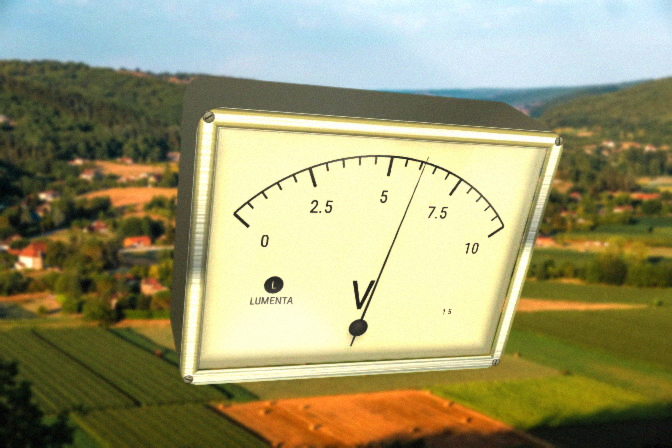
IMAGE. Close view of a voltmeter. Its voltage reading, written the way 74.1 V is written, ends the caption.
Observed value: 6 V
